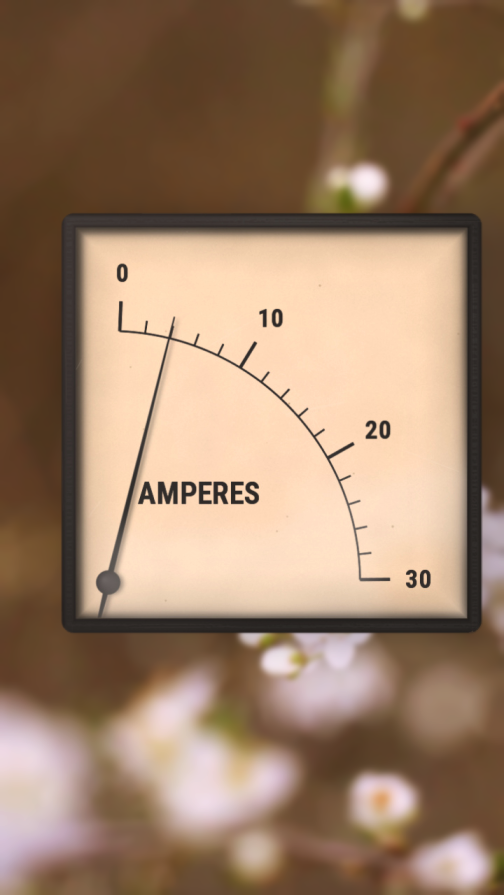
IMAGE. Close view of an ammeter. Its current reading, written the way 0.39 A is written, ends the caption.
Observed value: 4 A
